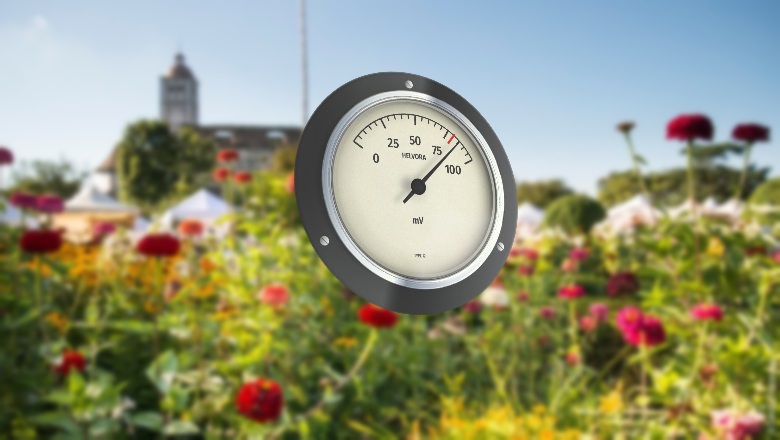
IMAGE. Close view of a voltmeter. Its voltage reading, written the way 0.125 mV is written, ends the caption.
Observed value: 85 mV
